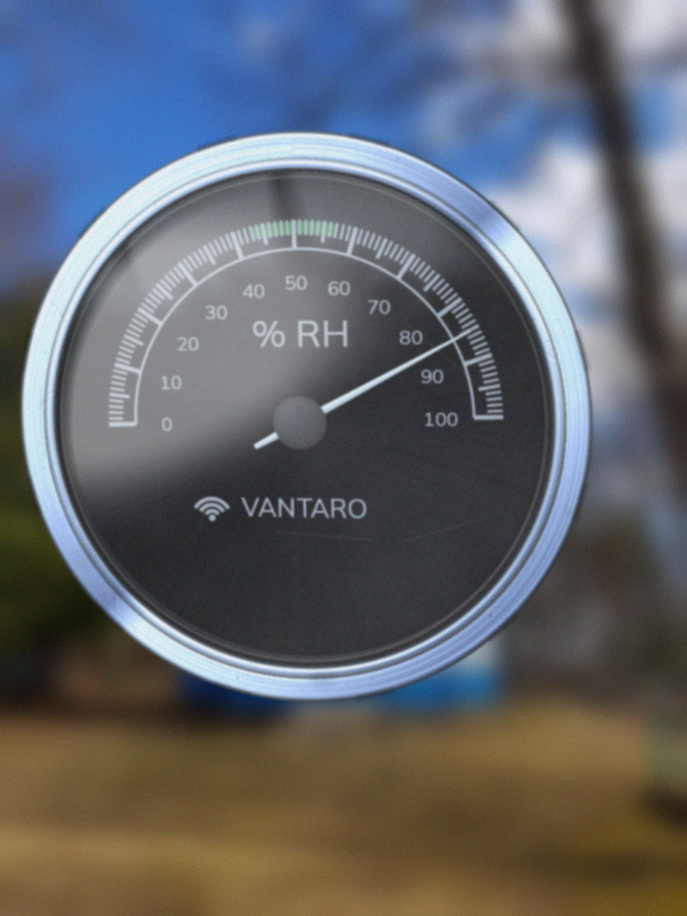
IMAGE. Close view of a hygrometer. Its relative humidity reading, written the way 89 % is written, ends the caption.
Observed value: 85 %
